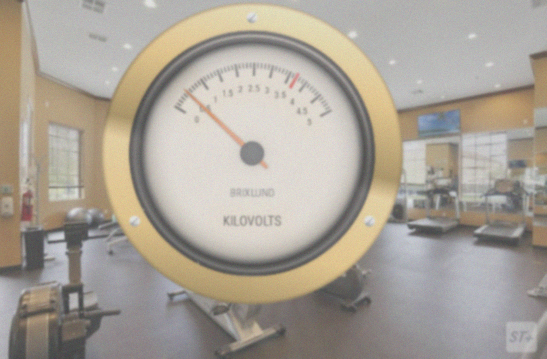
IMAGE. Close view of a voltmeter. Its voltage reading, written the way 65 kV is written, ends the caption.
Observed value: 0.5 kV
